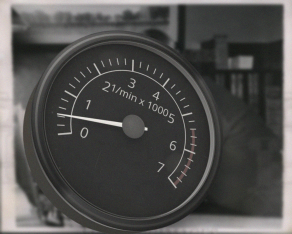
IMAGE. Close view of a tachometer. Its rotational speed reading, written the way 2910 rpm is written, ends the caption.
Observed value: 400 rpm
